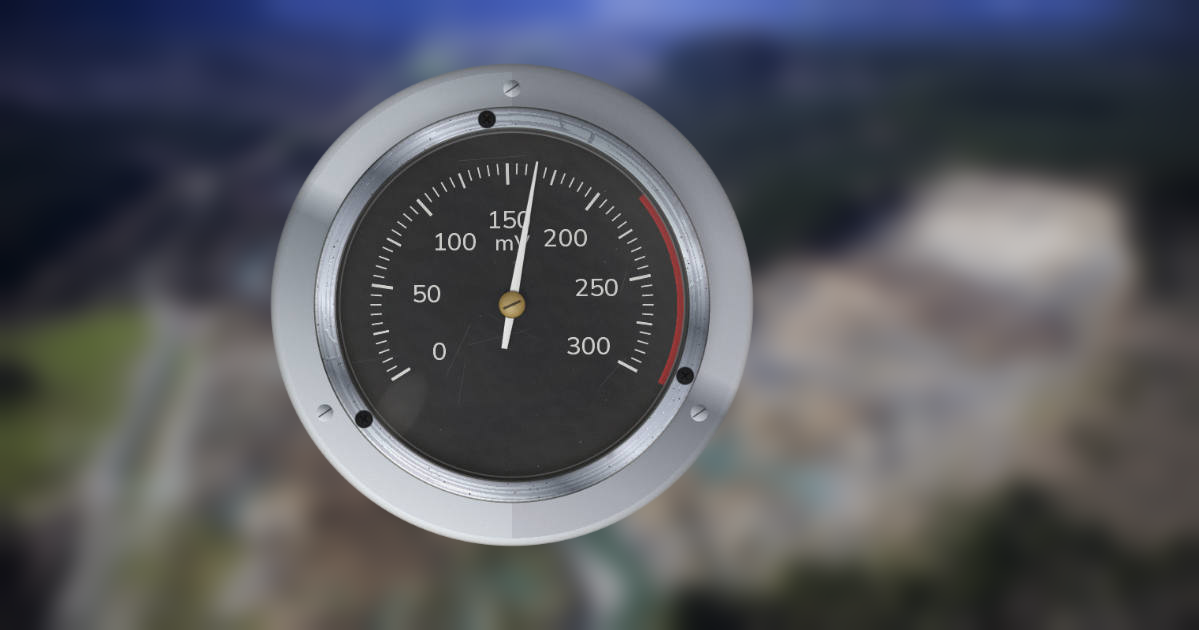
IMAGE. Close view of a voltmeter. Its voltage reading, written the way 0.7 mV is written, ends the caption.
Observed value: 165 mV
